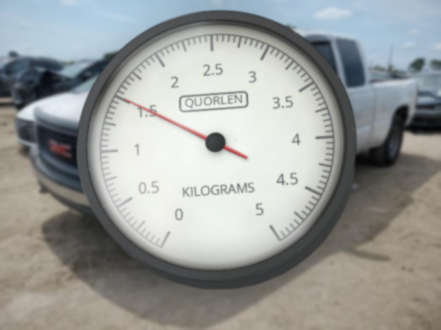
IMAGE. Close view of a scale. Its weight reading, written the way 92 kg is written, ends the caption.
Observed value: 1.5 kg
